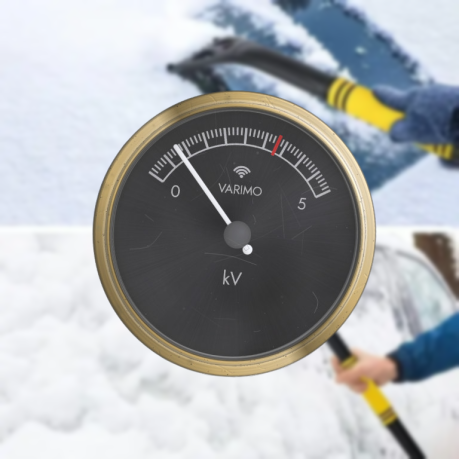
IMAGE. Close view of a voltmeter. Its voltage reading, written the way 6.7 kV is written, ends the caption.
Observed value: 0.8 kV
